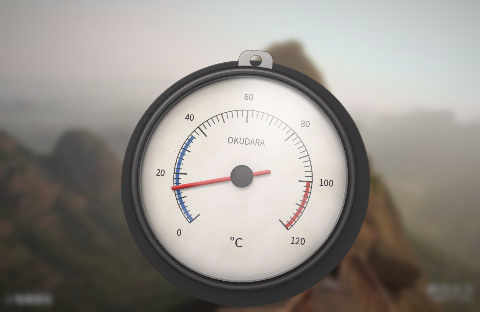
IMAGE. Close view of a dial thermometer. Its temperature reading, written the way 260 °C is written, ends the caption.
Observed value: 14 °C
